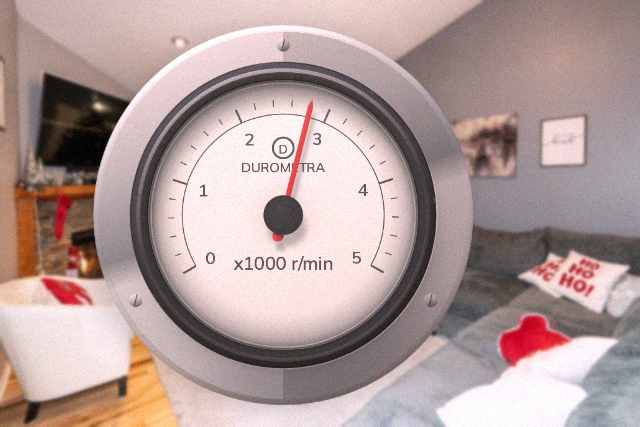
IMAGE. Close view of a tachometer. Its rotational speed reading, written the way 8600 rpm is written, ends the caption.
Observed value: 2800 rpm
